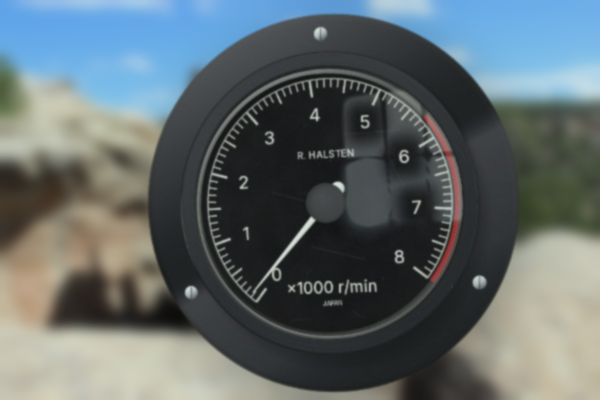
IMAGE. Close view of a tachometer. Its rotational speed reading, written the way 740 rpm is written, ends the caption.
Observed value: 100 rpm
